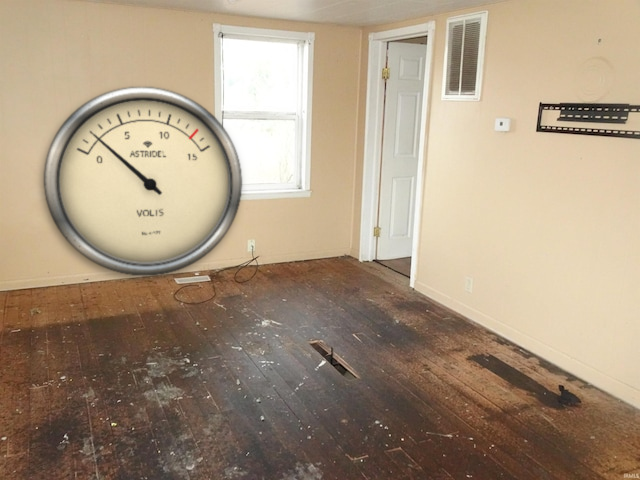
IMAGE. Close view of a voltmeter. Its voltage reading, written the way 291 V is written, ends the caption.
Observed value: 2 V
